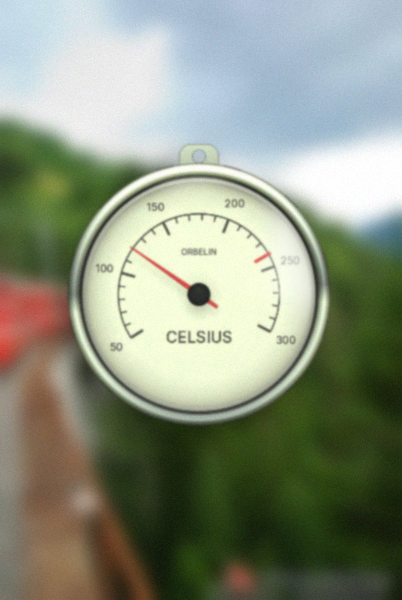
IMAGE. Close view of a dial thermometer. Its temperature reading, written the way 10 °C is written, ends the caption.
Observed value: 120 °C
